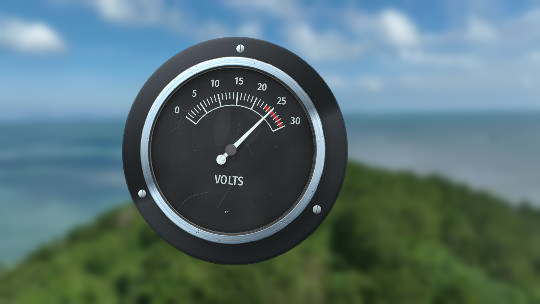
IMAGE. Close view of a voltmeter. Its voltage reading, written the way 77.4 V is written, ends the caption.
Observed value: 25 V
